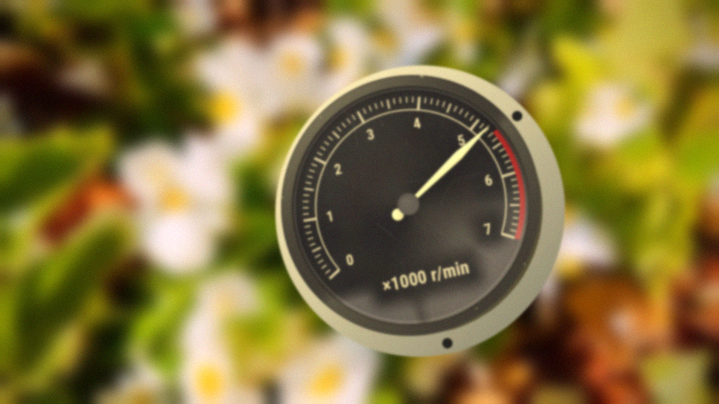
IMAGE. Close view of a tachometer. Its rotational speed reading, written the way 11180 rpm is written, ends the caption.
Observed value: 5200 rpm
